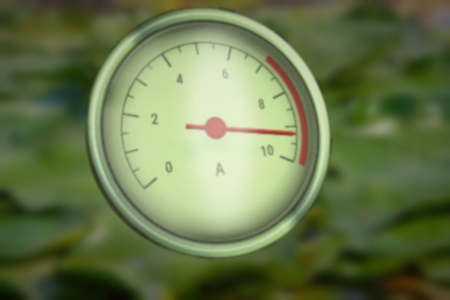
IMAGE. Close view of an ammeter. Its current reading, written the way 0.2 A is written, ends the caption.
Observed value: 9.25 A
